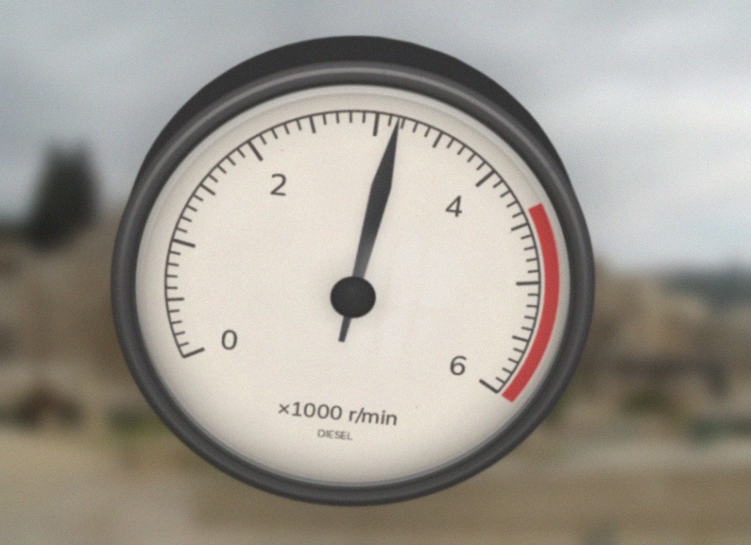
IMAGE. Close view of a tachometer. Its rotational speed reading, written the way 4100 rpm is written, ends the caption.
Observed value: 3150 rpm
